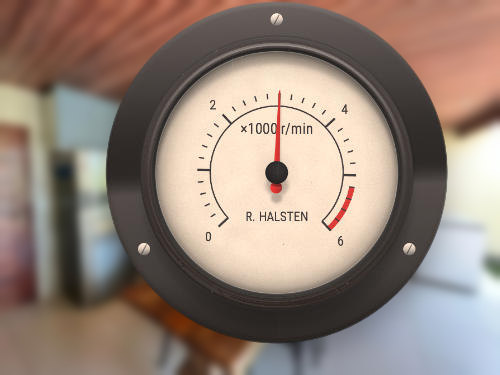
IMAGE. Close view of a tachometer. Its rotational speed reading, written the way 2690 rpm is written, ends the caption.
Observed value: 3000 rpm
